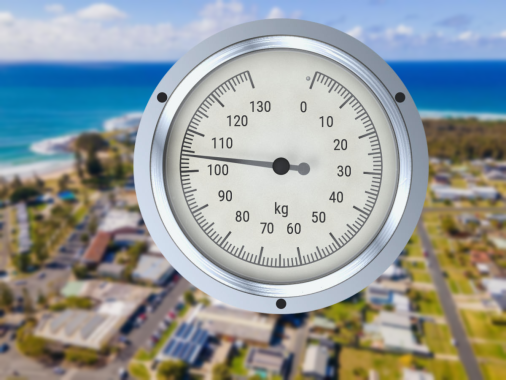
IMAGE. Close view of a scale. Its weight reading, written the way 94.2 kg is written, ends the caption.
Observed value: 104 kg
